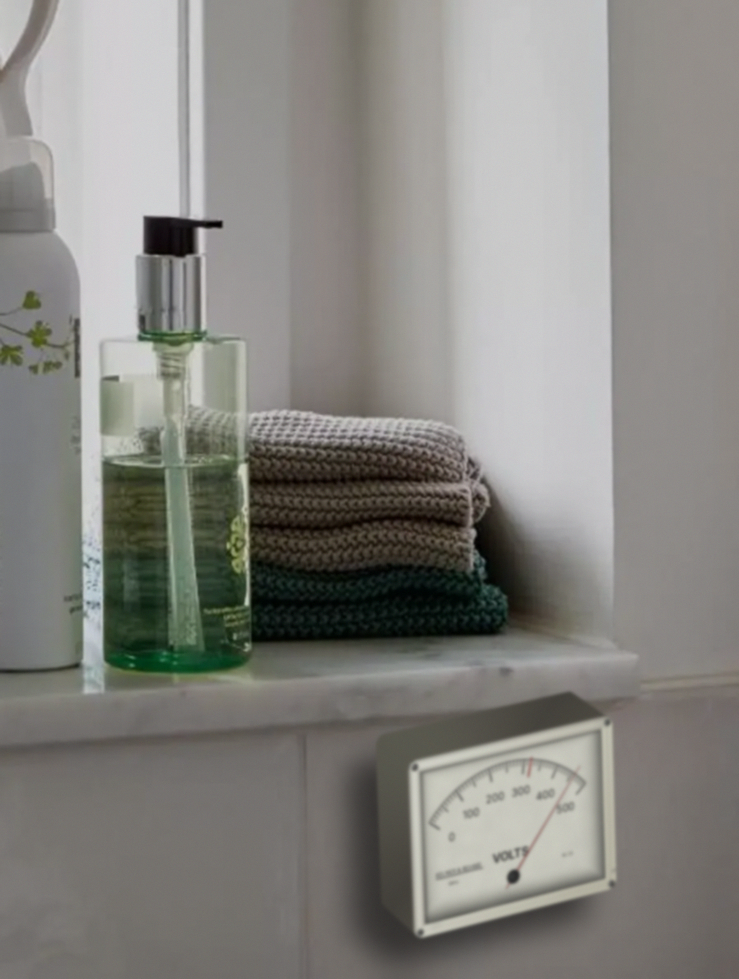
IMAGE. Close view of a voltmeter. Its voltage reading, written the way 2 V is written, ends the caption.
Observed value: 450 V
